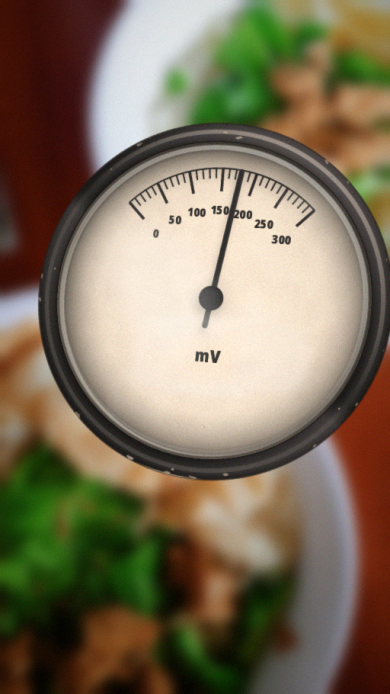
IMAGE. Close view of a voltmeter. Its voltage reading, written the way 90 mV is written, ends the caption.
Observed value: 180 mV
